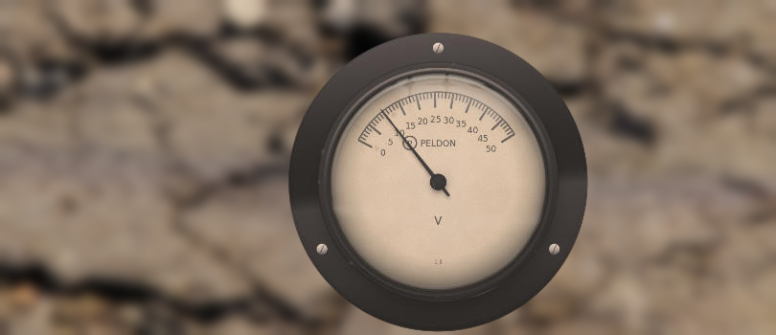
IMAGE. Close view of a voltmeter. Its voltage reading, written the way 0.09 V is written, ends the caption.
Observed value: 10 V
